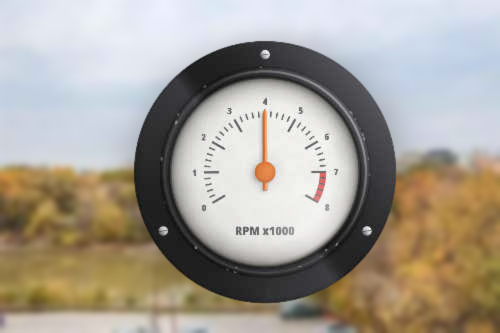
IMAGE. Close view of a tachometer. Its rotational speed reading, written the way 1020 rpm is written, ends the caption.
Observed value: 4000 rpm
